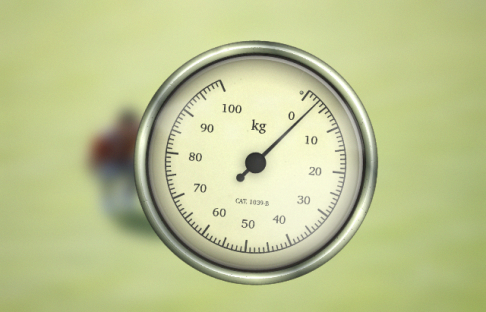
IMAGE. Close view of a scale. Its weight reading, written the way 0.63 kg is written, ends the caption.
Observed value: 3 kg
